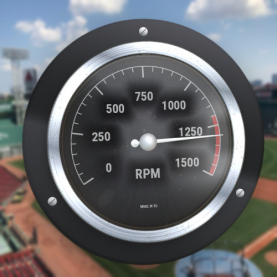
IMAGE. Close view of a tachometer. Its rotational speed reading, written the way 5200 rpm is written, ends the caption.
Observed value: 1300 rpm
